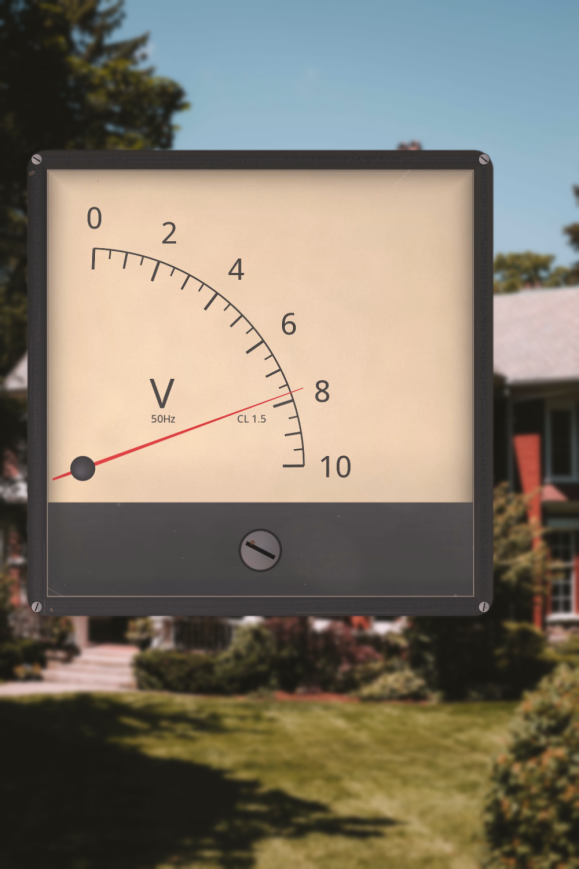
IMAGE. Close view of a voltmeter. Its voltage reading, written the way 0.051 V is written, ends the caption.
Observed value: 7.75 V
